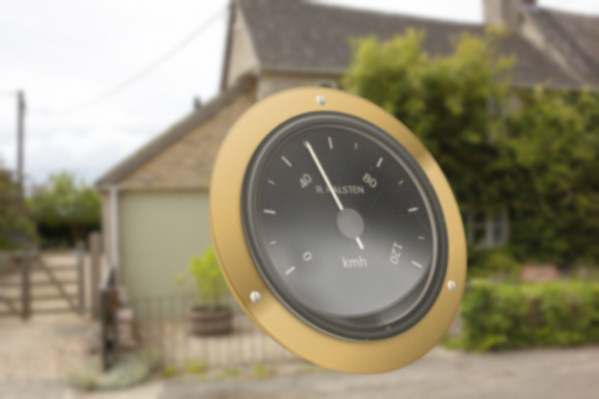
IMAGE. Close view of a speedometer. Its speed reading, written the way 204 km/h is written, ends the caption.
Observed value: 50 km/h
